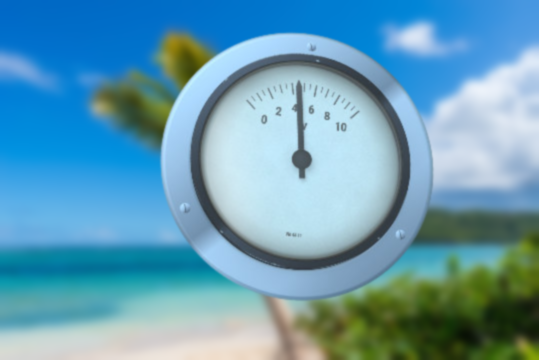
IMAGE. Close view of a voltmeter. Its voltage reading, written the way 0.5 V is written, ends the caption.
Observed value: 4.5 V
